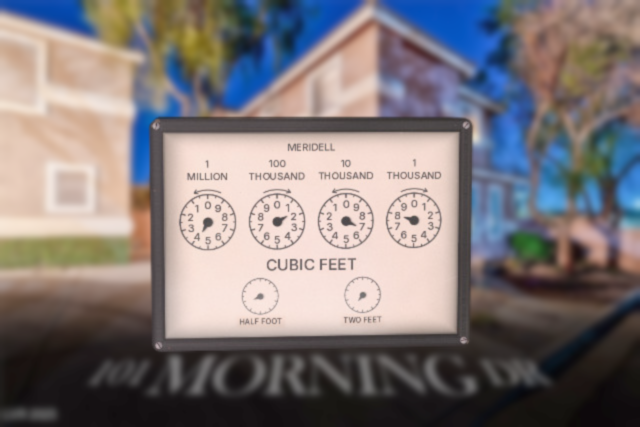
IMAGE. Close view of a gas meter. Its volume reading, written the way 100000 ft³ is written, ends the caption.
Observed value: 416800 ft³
